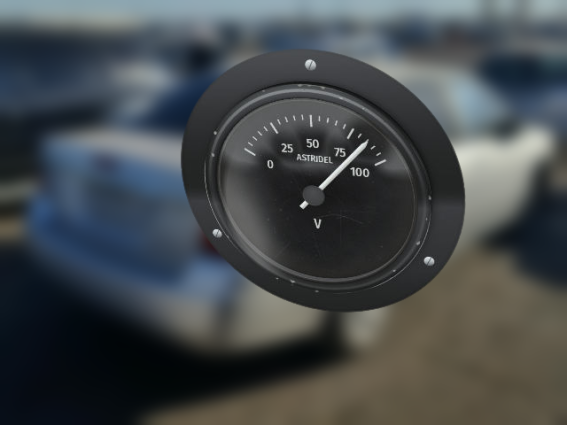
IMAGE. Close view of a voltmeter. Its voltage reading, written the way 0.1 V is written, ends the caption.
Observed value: 85 V
